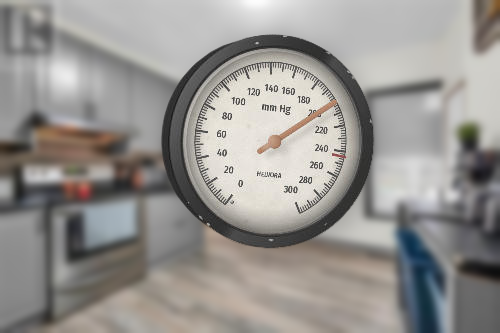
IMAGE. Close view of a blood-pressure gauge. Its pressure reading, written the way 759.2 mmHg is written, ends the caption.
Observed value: 200 mmHg
